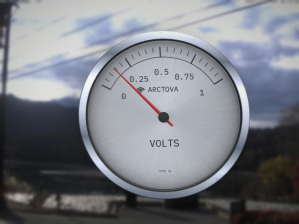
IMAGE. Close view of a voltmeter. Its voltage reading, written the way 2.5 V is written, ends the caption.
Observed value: 0.15 V
